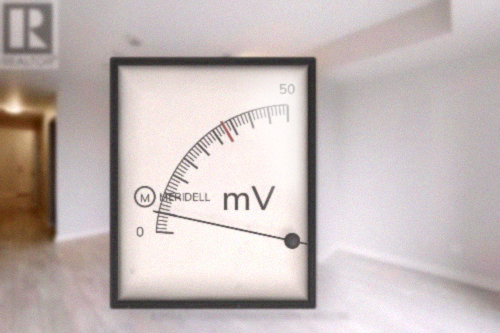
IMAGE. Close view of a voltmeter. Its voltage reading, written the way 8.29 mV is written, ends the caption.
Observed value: 5 mV
